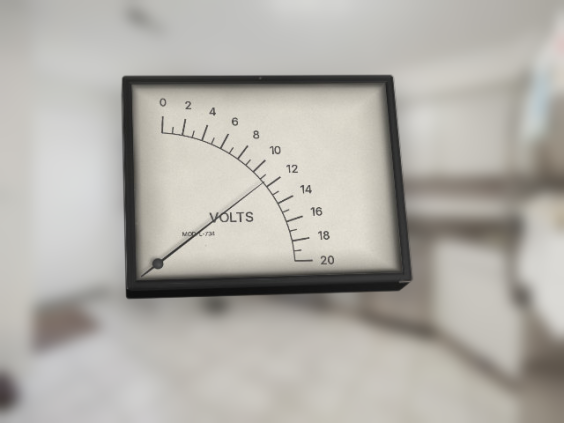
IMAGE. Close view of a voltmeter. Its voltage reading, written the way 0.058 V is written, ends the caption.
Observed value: 11.5 V
